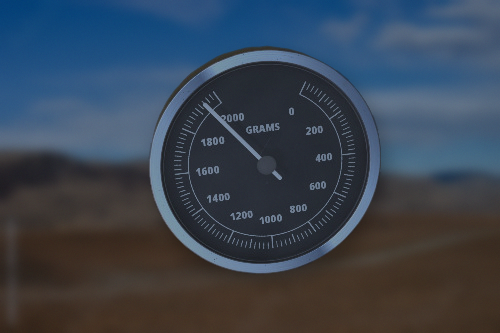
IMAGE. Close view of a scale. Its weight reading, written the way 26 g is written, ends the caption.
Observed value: 1940 g
